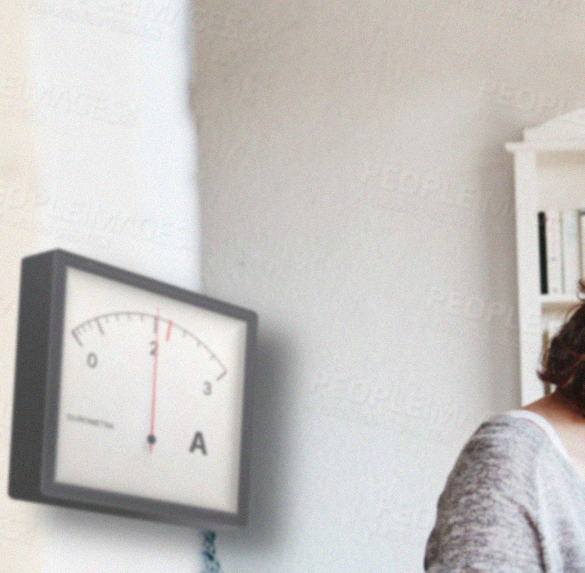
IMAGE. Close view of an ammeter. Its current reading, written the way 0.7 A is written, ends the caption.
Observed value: 2 A
